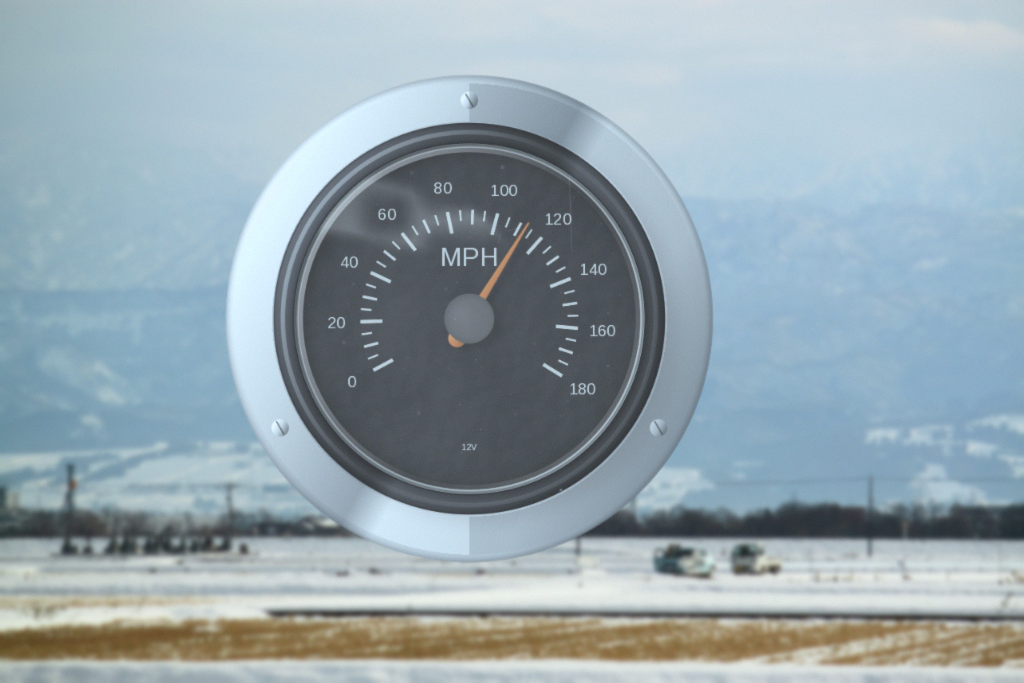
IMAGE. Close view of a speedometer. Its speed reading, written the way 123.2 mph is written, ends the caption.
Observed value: 112.5 mph
